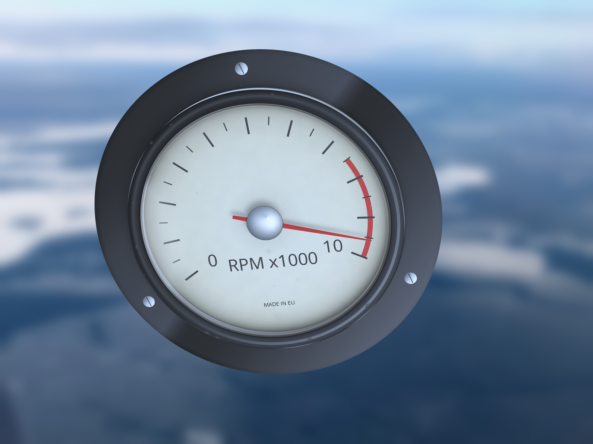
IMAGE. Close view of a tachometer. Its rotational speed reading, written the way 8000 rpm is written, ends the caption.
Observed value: 9500 rpm
